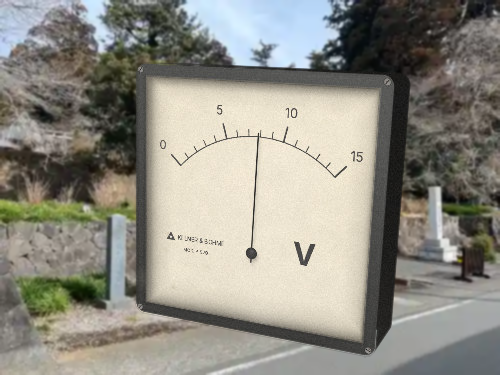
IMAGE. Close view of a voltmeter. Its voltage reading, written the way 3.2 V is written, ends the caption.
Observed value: 8 V
